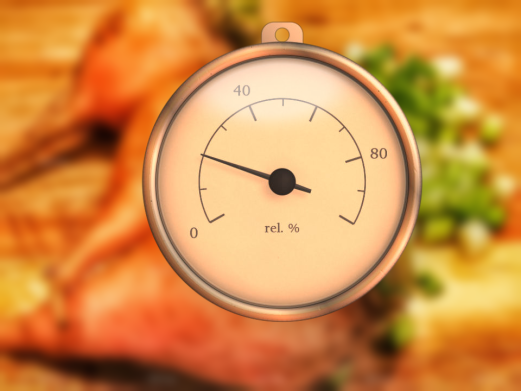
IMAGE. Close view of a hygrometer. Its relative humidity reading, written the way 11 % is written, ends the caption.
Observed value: 20 %
